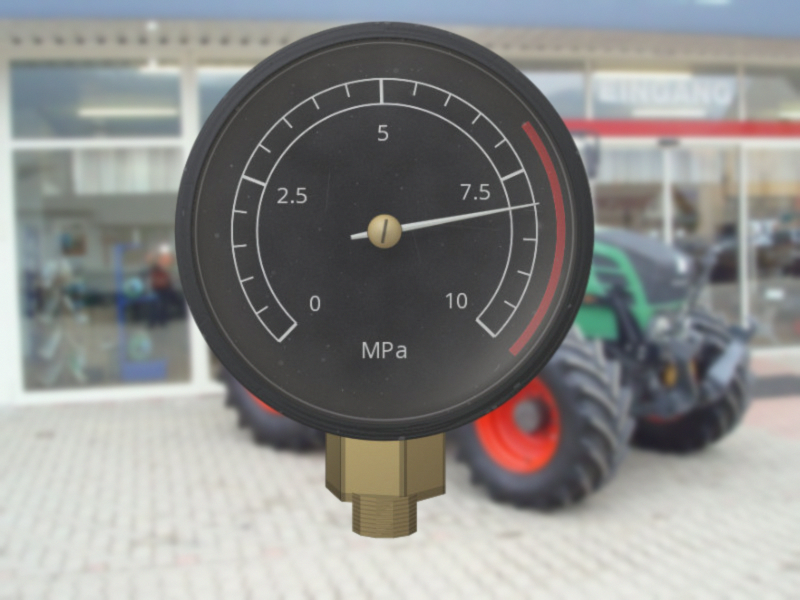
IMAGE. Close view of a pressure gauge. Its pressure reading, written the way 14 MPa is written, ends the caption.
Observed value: 8 MPa
